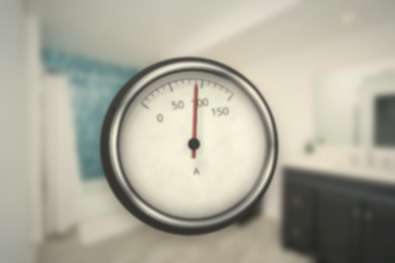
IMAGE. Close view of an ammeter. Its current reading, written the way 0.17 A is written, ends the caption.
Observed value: 90 A
